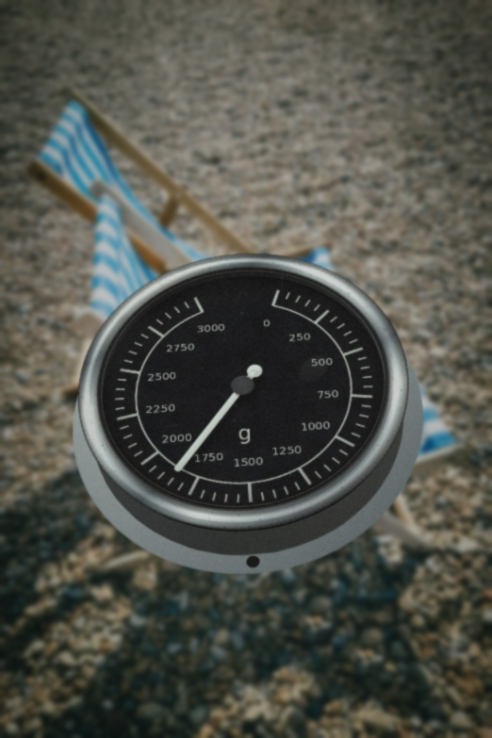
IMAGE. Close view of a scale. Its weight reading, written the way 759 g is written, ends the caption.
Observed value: 1850 g
